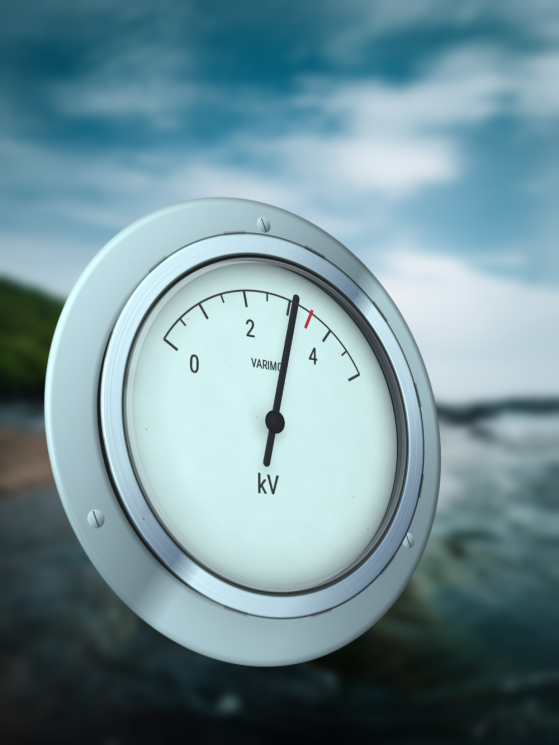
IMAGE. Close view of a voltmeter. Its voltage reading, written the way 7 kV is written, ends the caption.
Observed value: 3 kV
